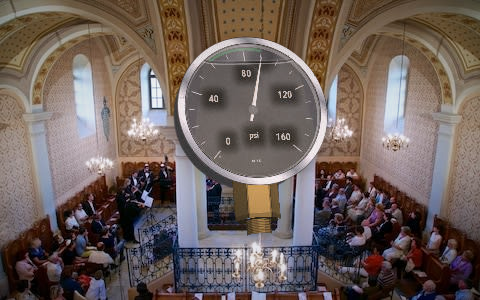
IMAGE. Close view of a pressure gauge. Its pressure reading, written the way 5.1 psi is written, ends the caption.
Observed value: 90 psi
